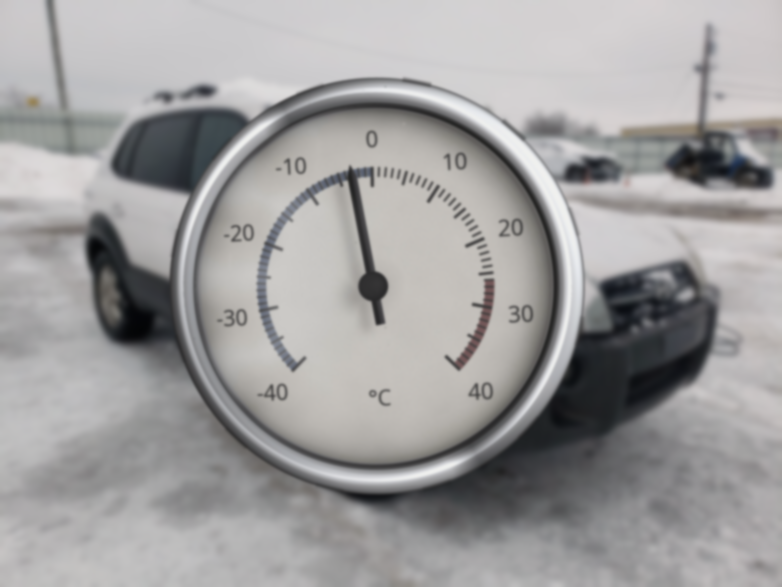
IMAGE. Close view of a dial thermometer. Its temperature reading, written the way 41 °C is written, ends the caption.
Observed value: -3 °C
